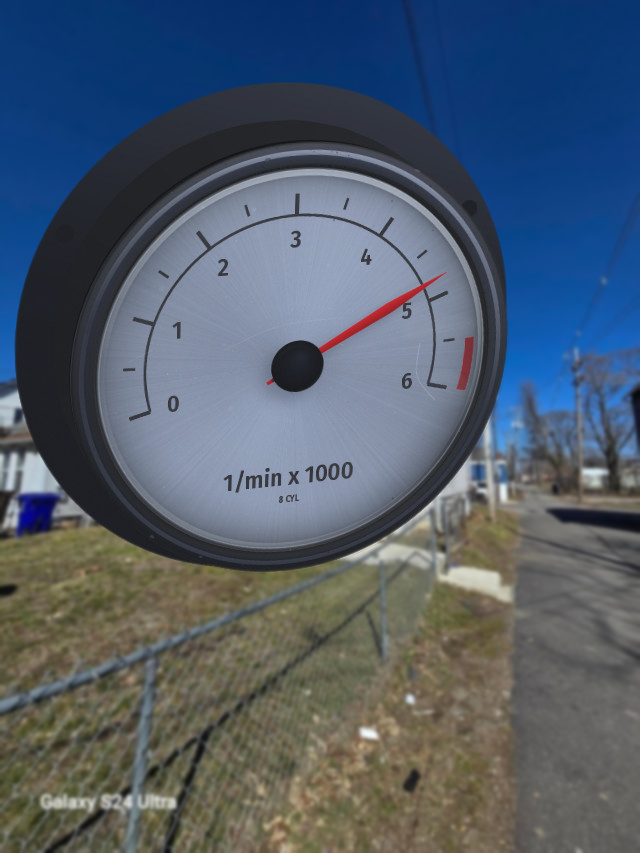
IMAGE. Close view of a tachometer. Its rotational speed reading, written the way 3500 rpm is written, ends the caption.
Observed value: 4750 rpm
